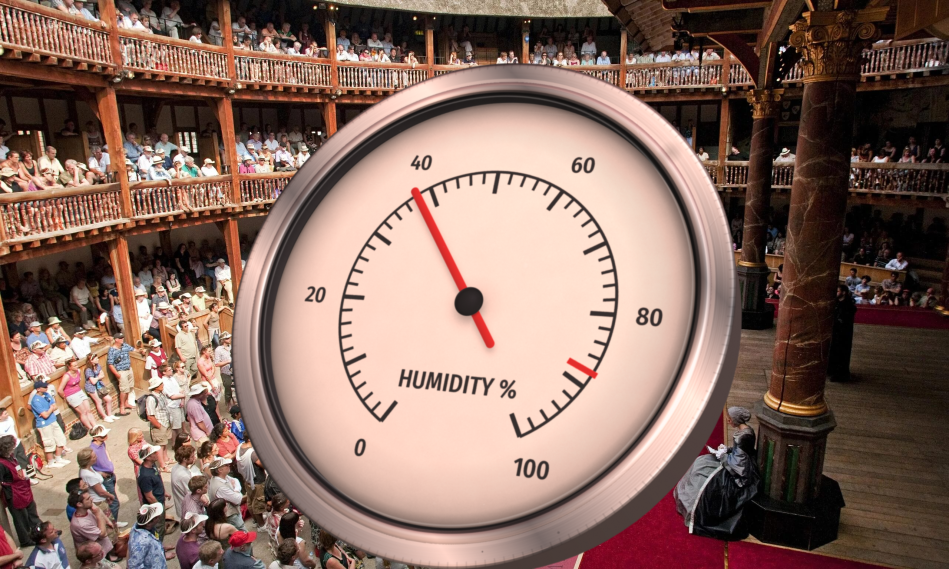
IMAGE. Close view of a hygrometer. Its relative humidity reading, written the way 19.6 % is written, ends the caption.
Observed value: 38 %
